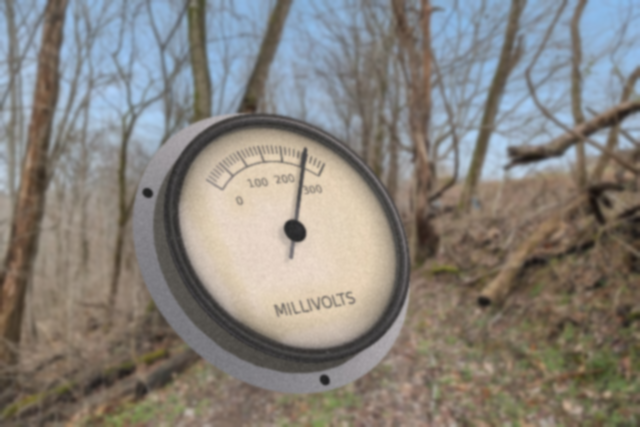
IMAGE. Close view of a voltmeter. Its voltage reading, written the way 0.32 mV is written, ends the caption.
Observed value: 250 mV
